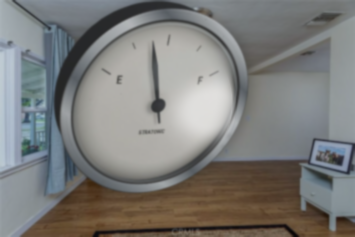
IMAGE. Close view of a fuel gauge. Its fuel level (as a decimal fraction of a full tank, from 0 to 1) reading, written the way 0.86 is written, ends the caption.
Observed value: 0.375
